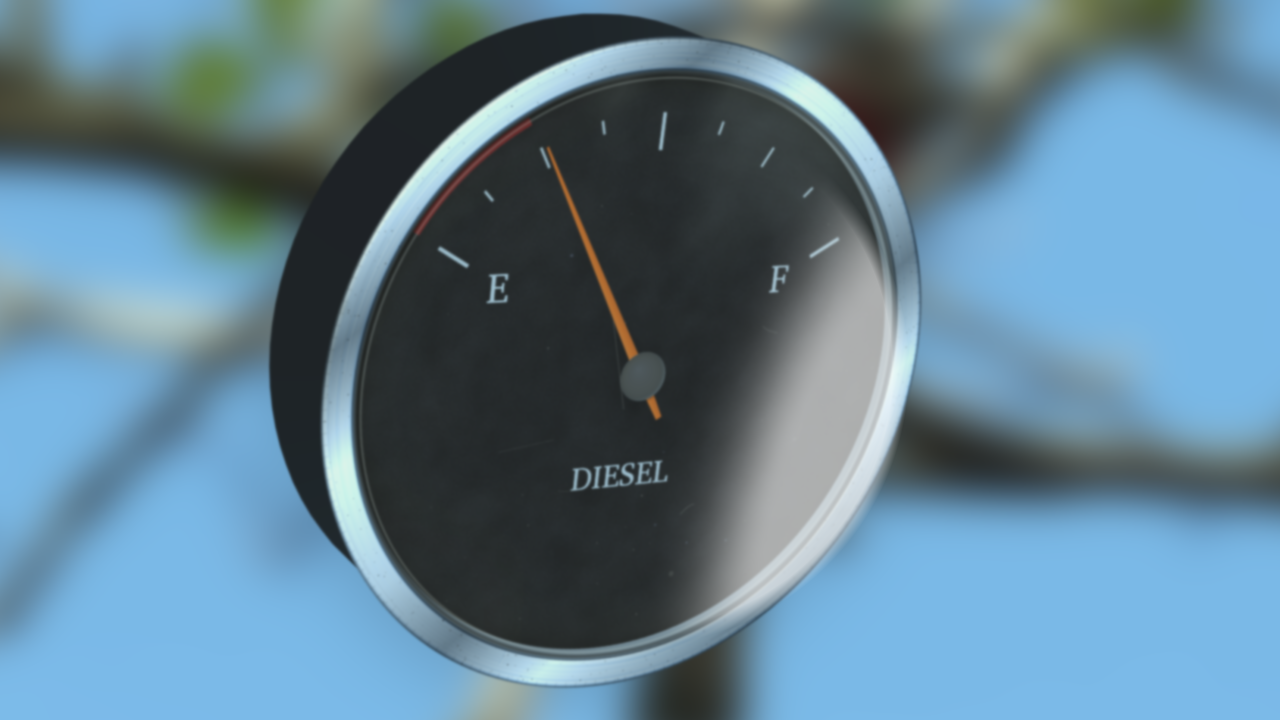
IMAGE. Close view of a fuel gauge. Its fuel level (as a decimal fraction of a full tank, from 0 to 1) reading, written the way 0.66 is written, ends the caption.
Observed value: 0.25
